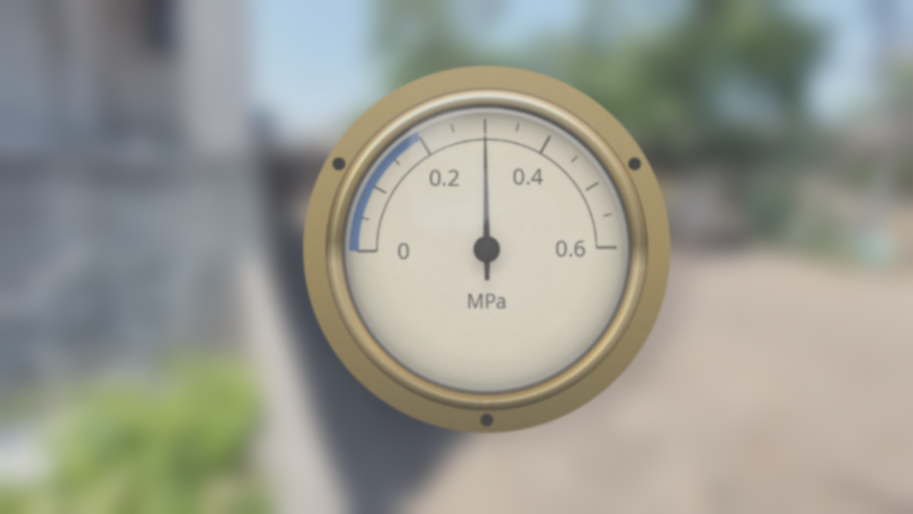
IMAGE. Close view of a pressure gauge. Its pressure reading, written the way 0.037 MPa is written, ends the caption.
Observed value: 0.3 MPa
